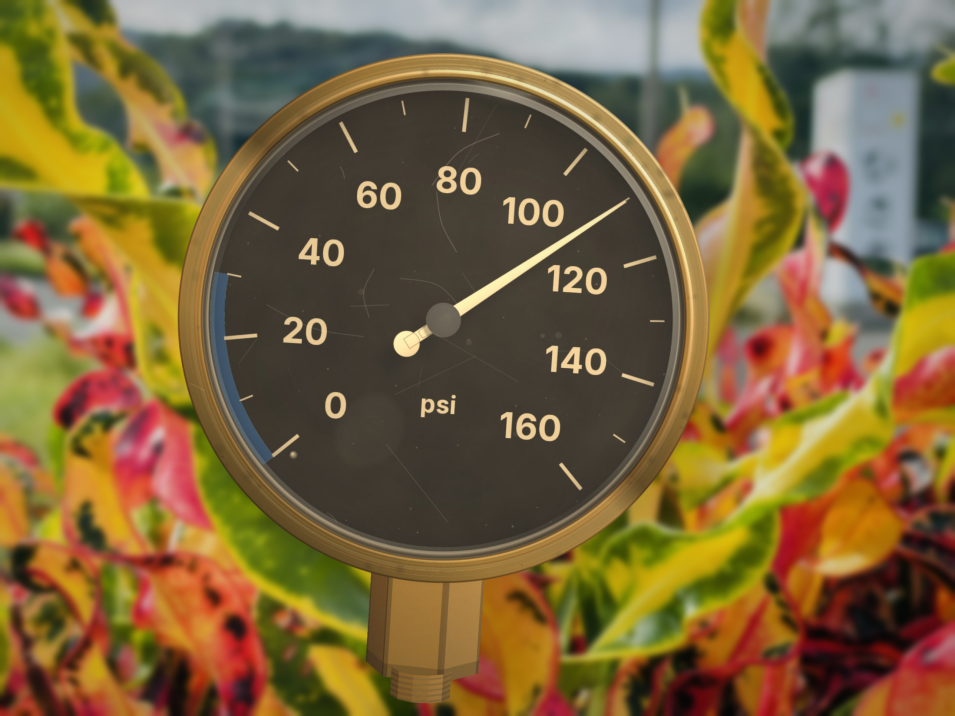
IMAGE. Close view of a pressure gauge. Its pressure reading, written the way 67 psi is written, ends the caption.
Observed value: 110 psi
